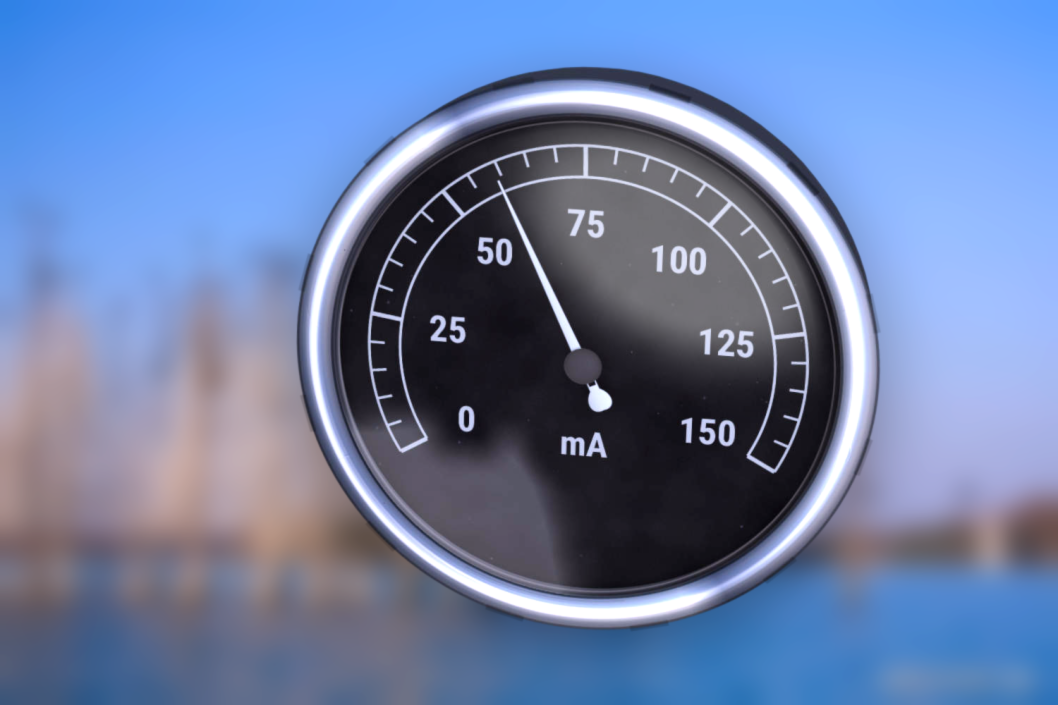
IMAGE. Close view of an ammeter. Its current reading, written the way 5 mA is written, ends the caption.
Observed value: 60 mA
